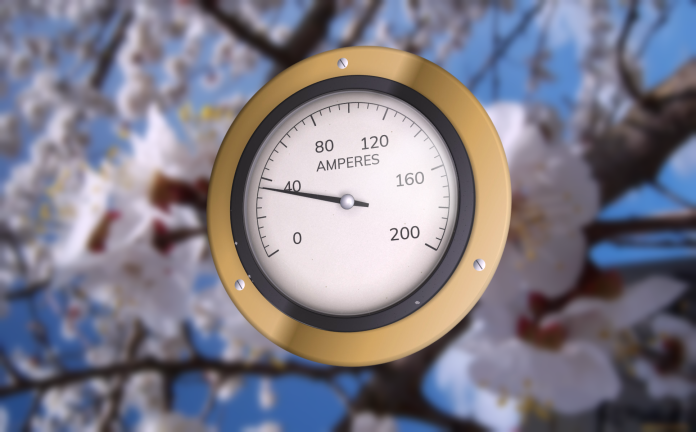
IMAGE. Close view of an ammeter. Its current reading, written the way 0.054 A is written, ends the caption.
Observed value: 35 A
